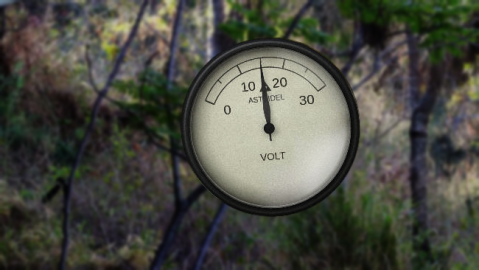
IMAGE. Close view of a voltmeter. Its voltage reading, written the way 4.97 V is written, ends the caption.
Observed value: 15 V
